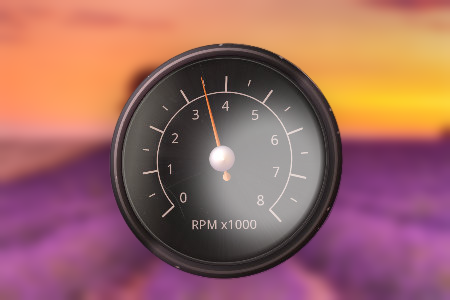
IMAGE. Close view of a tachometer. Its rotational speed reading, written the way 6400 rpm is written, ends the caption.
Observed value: 3500 rpm
